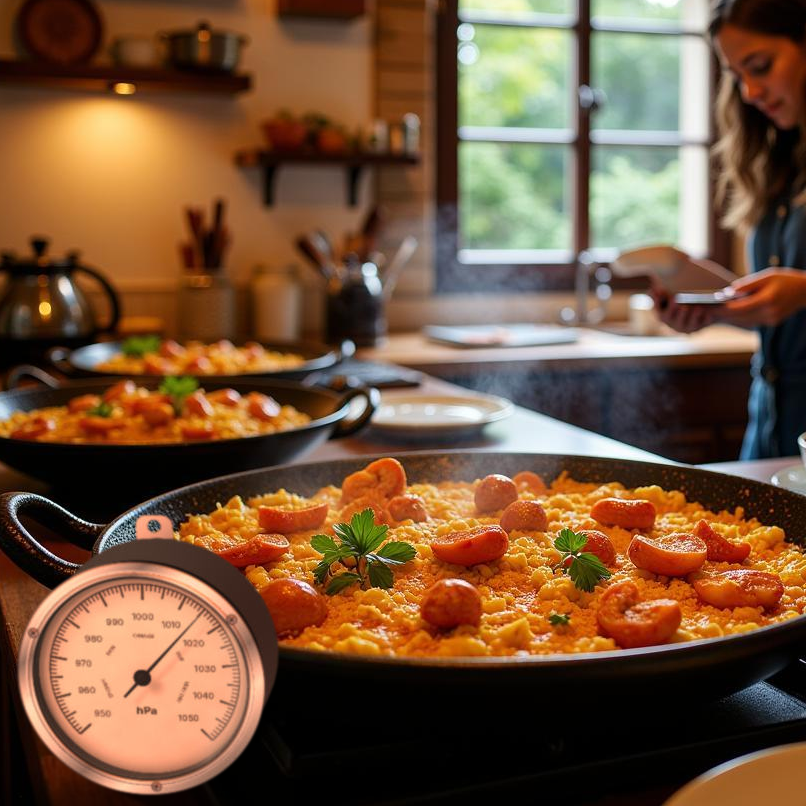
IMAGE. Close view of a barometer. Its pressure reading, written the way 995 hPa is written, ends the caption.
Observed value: 1015 hPa
